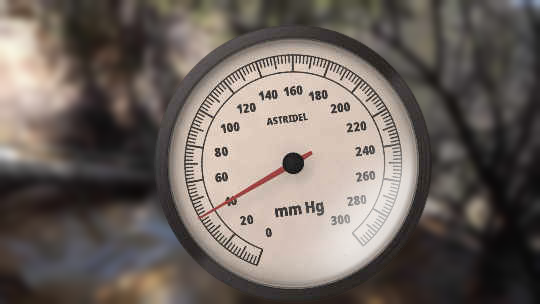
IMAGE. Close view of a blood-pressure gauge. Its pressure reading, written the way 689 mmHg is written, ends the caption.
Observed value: 40 mmHg
